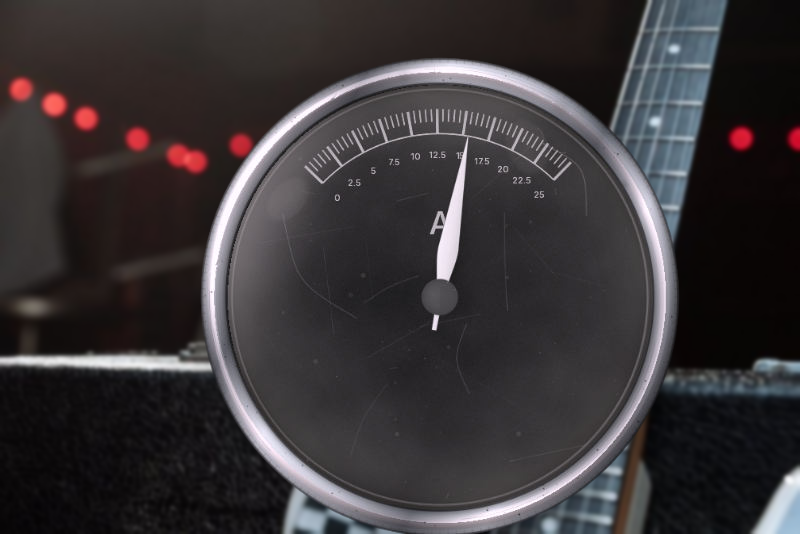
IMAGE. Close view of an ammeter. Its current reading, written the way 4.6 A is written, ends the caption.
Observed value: 15.5 A
